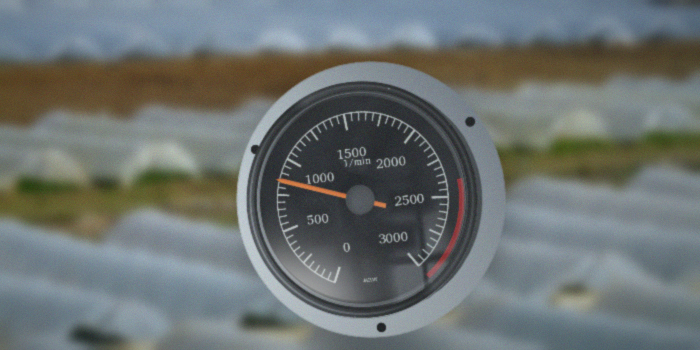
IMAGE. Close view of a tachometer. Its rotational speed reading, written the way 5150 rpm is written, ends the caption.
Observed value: 850 rpm
